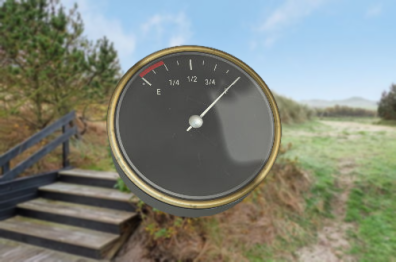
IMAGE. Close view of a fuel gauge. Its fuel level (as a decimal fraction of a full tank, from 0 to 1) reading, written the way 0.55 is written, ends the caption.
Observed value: 1
